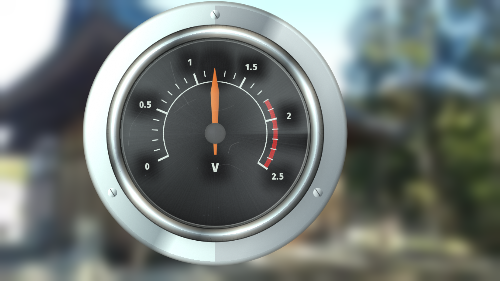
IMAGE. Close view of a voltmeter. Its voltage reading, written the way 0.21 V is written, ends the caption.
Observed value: 1.2 V
